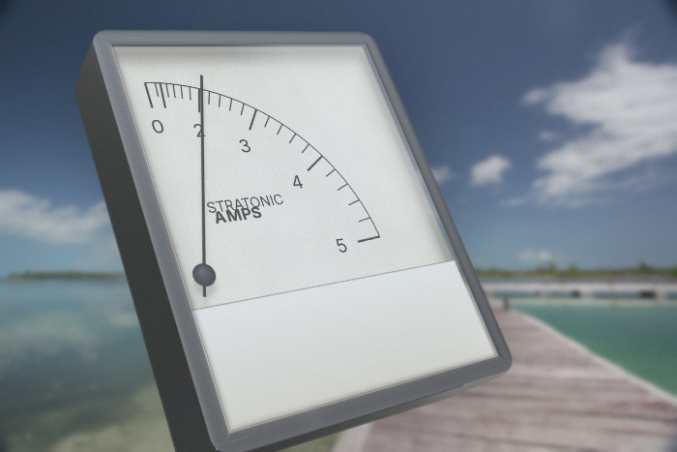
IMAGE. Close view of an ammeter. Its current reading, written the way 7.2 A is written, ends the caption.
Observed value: 2 A
